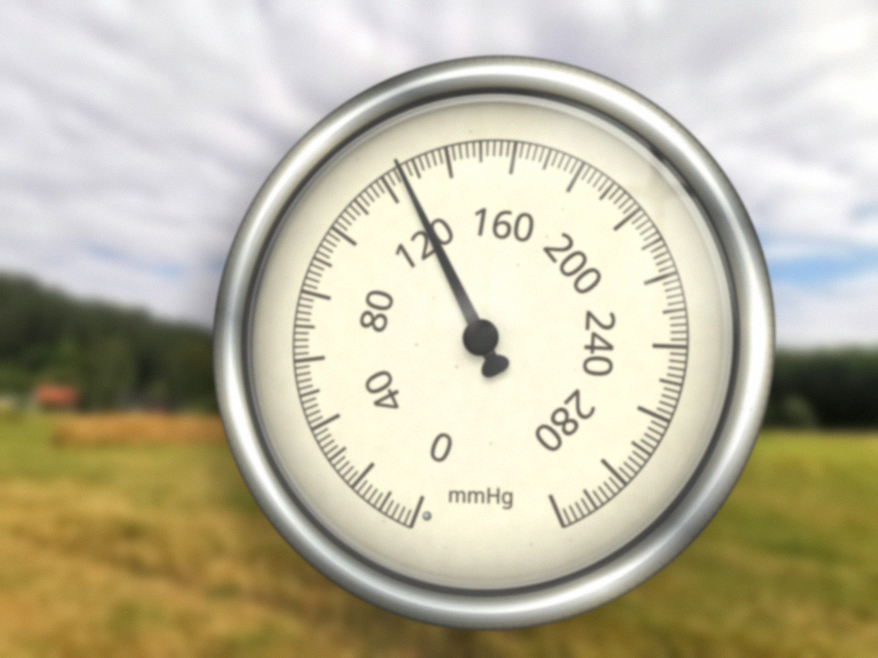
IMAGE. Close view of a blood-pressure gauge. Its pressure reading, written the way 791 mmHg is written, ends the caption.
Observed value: 126 mmHg
